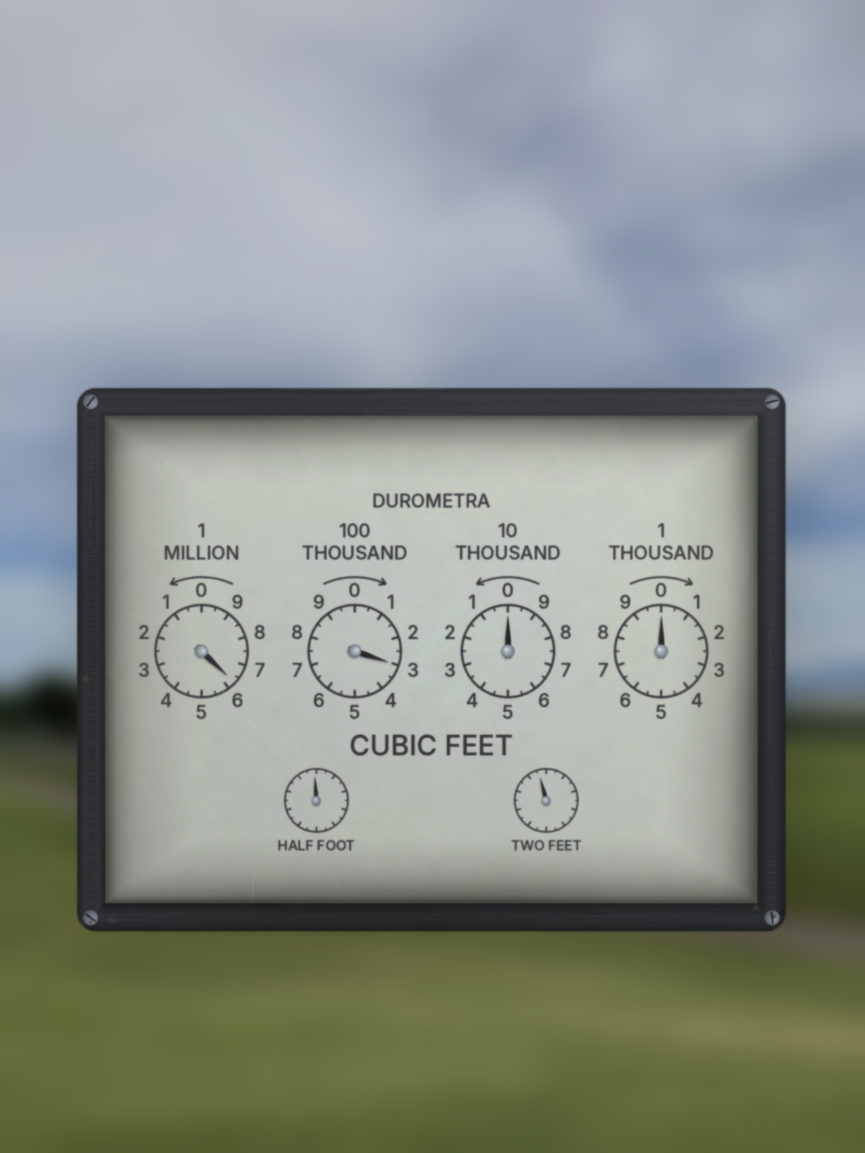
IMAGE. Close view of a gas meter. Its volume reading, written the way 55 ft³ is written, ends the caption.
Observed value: 630000 ft³
